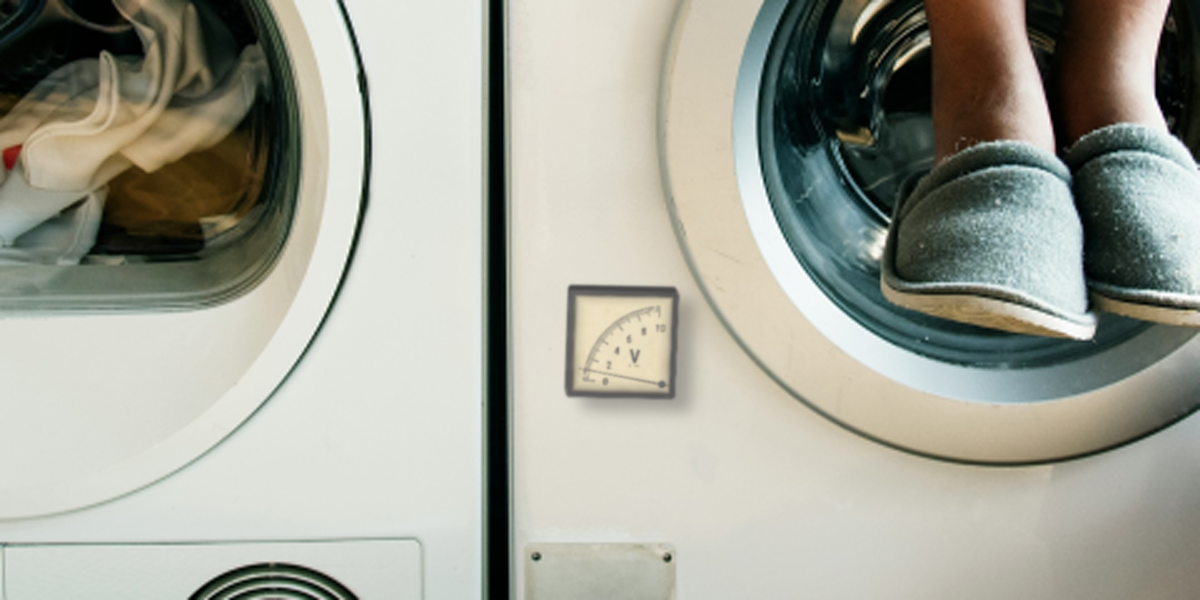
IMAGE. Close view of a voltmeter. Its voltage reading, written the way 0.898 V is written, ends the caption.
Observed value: 1 V
